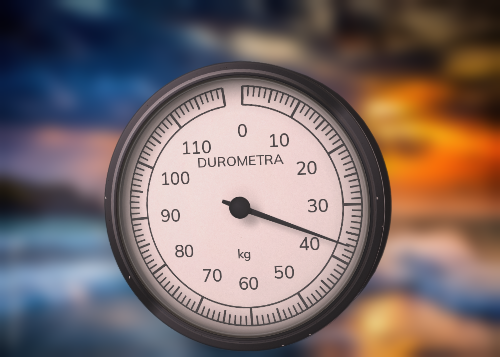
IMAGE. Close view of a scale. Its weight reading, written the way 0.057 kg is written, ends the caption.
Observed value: 37 kg
